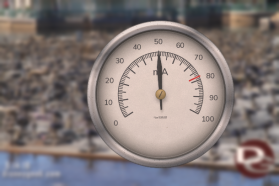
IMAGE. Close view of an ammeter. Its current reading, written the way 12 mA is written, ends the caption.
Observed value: 50 mA
